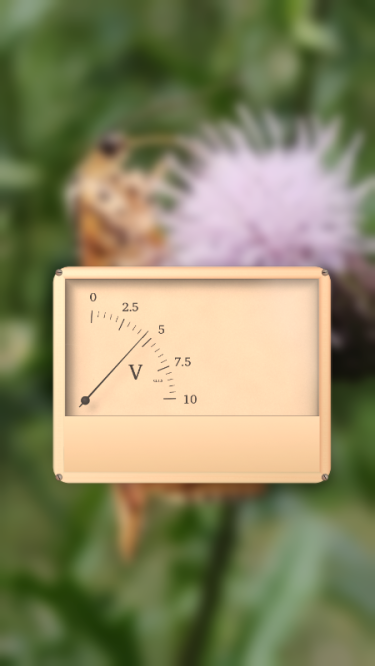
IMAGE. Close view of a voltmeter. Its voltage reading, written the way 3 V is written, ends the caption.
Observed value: 4.5 V
